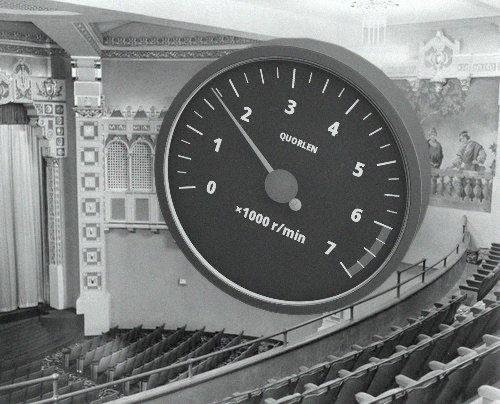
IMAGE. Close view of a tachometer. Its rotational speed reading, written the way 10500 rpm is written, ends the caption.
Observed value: 1750 rpm
